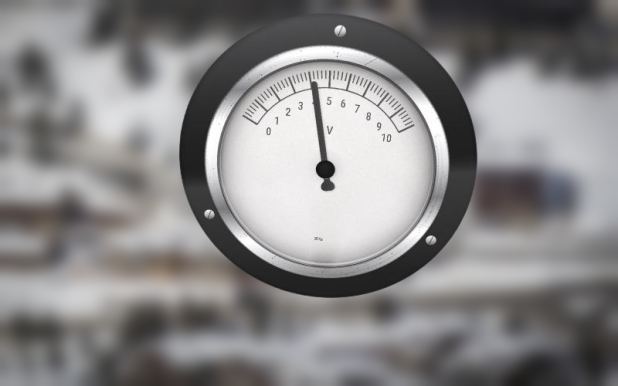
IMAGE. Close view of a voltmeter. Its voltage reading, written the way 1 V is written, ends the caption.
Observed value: 4.2 V
